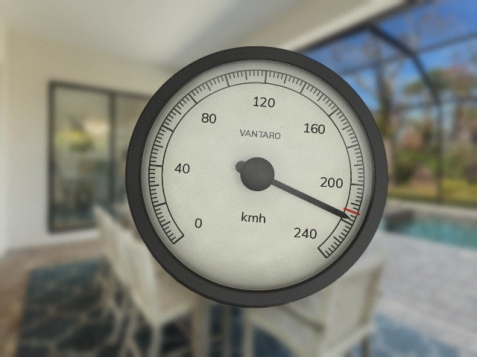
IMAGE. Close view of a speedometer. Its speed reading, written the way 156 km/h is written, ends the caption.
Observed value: 218 km/h
